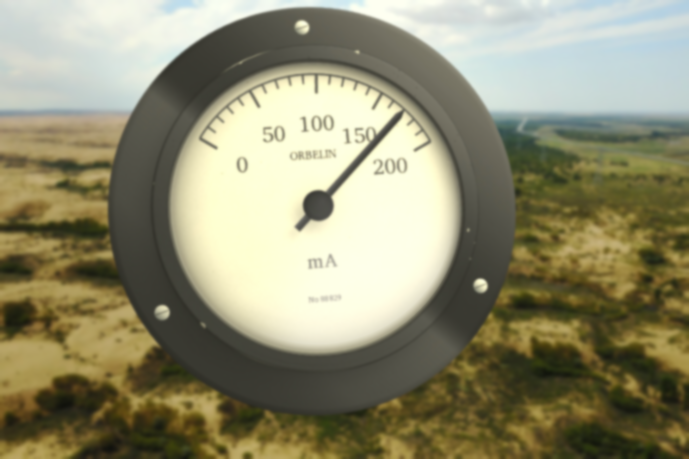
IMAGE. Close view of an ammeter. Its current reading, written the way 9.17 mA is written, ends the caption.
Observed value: 170 mA
